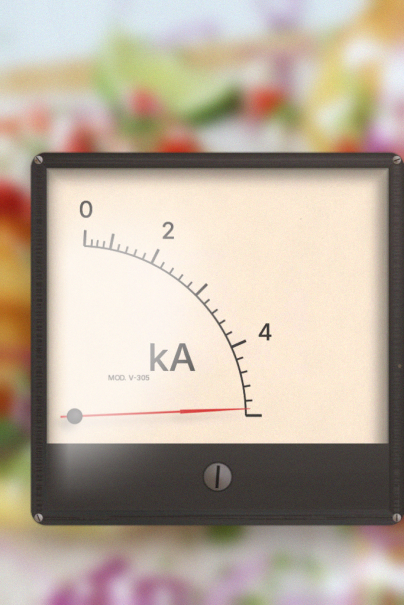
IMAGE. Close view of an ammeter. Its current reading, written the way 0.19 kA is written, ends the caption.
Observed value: 4.9 kA
